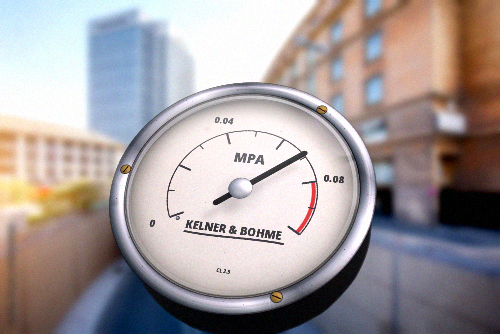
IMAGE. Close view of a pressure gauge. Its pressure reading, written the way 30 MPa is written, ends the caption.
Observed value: 0.07 MPa
